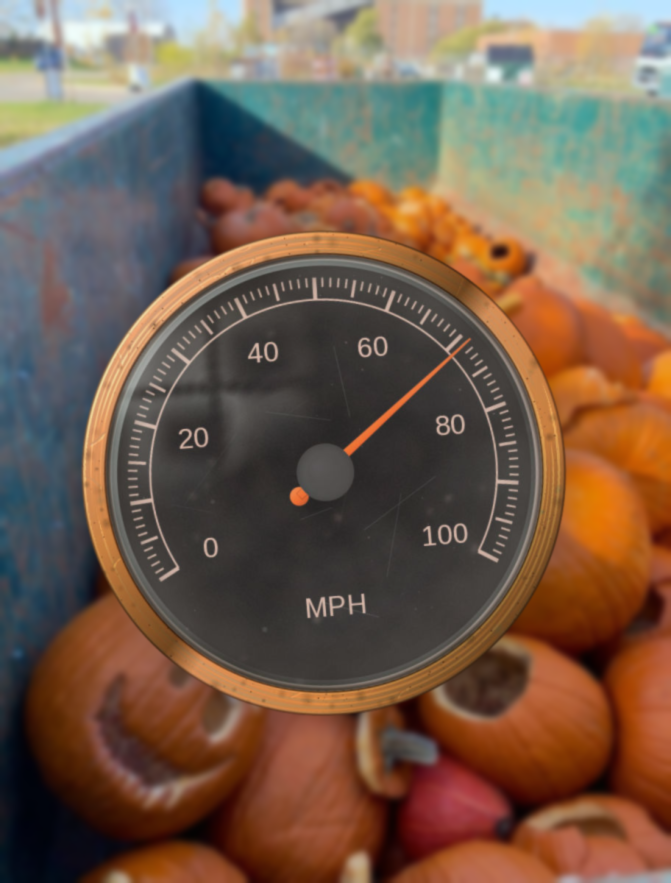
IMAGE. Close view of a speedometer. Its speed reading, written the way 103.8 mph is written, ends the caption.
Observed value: 71 mph
